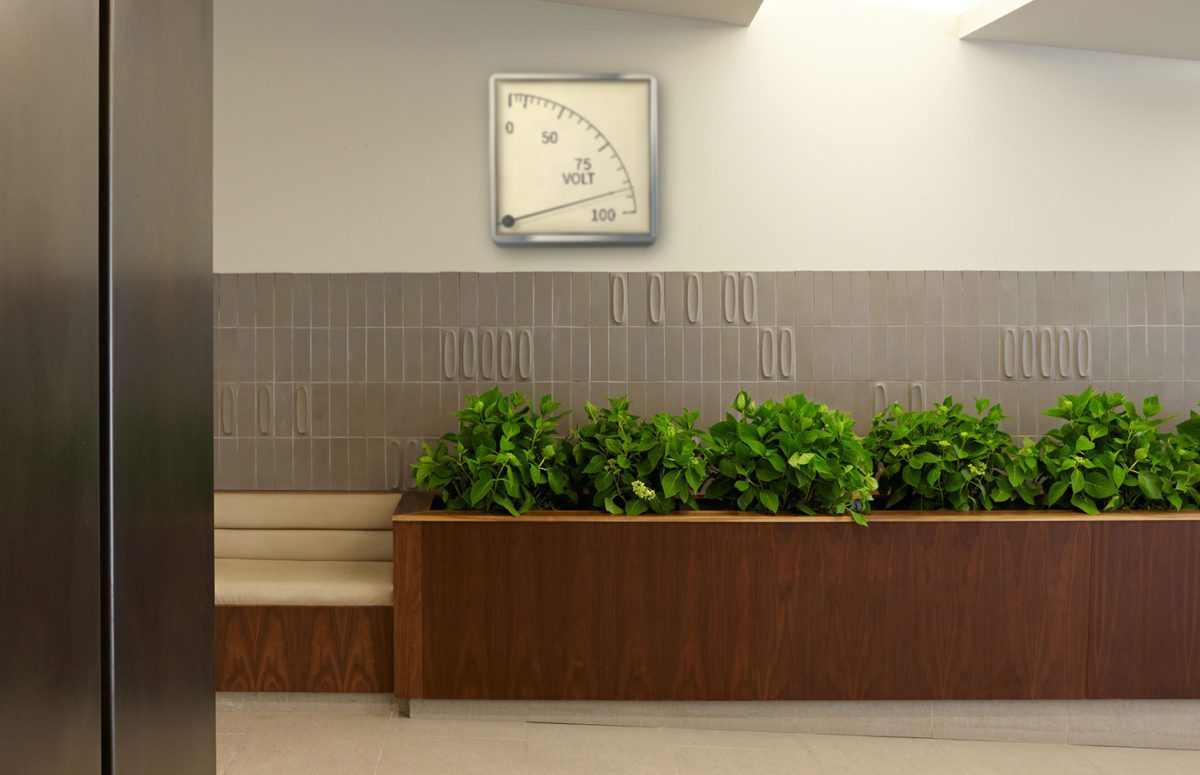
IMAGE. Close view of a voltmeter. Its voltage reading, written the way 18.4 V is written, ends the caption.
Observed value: 92.5 V
